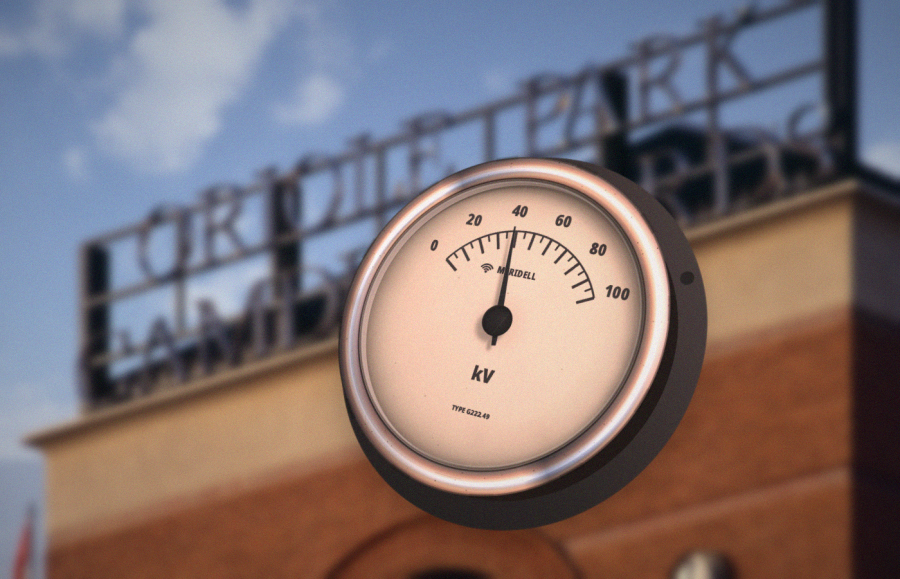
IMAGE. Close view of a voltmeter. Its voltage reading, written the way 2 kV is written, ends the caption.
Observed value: 40 kV
